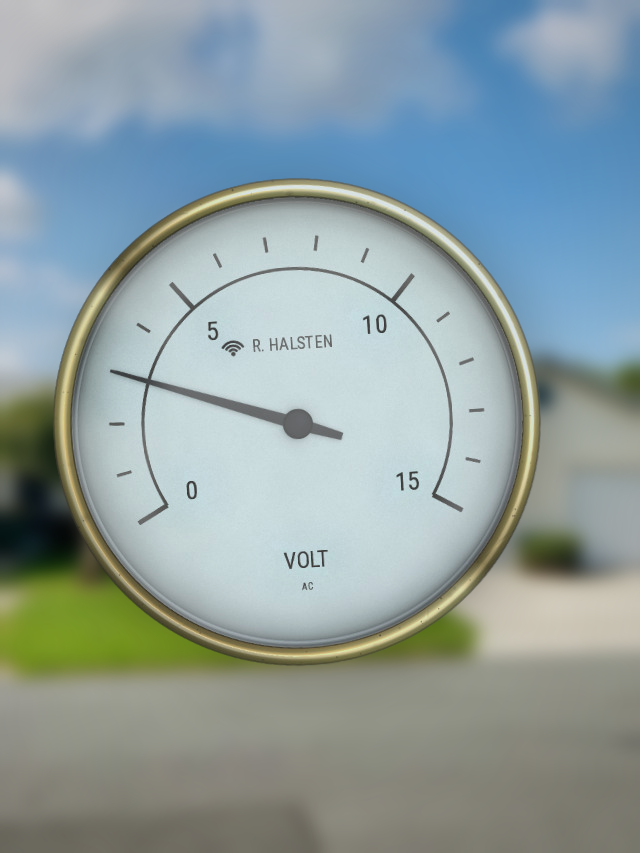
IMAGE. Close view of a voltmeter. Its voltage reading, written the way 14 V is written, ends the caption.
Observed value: 3 V
